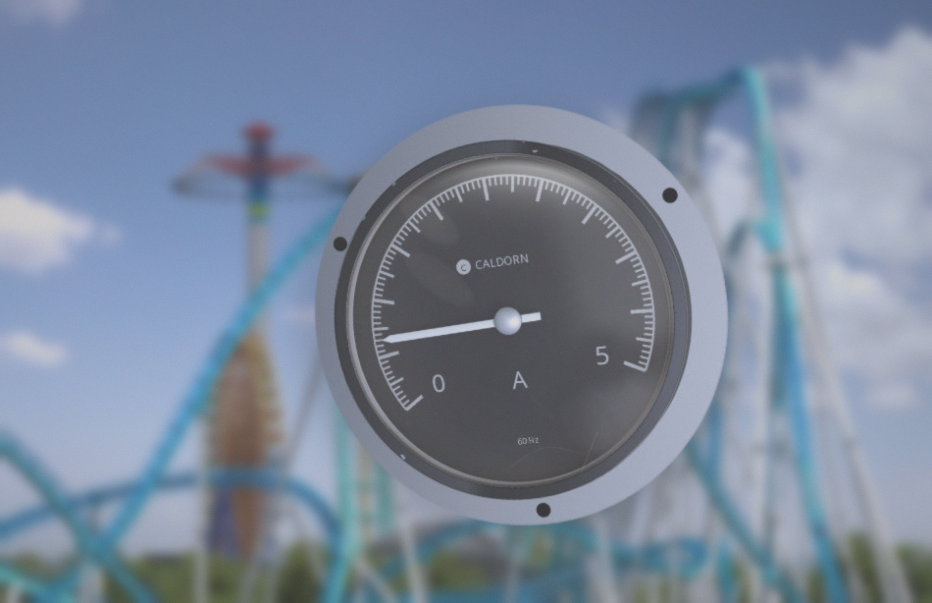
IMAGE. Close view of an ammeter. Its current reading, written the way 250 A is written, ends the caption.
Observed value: 0.65 A
